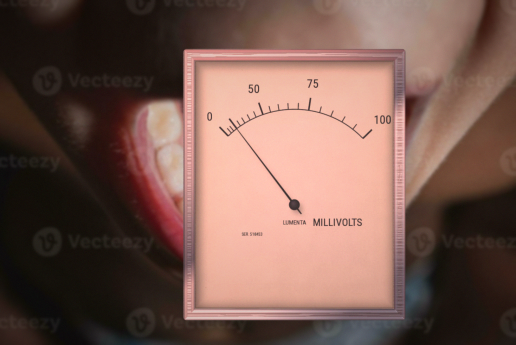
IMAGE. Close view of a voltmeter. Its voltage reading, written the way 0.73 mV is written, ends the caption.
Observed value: 25 mV
